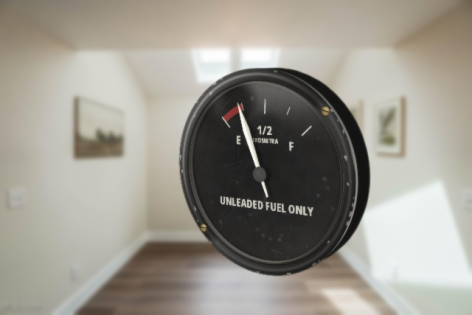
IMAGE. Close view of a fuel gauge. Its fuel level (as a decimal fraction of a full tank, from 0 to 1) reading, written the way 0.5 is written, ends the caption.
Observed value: 0.25
